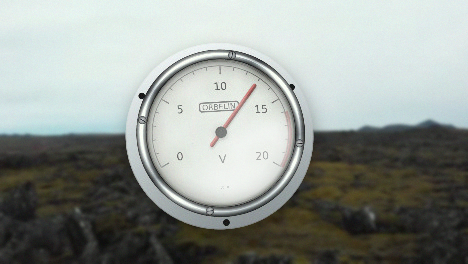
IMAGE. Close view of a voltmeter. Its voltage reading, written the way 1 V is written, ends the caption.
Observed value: 13 V
